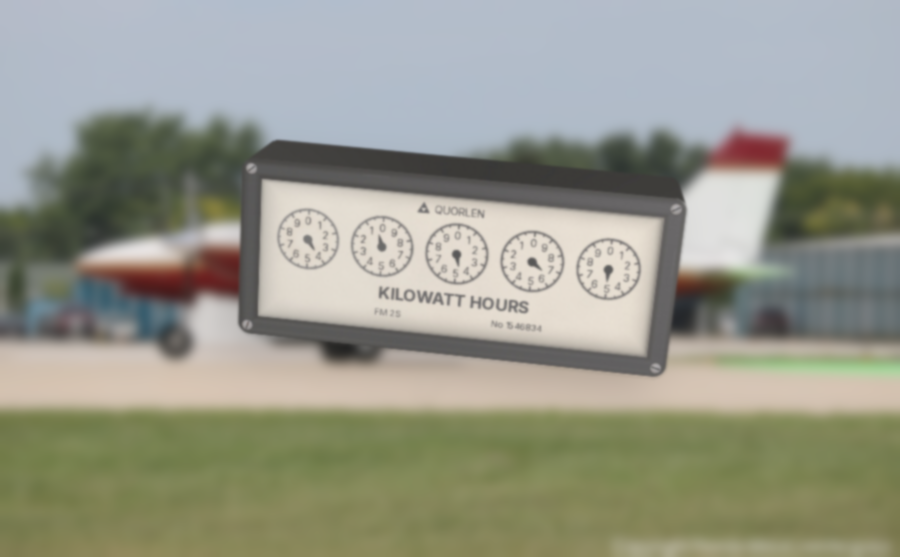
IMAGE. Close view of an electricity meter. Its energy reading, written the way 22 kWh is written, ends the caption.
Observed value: 40465 kWh
